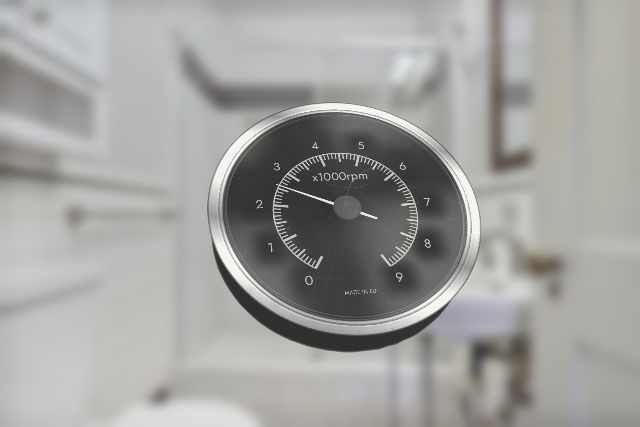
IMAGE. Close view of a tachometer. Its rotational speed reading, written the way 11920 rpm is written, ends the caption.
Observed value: 2500 rpm
